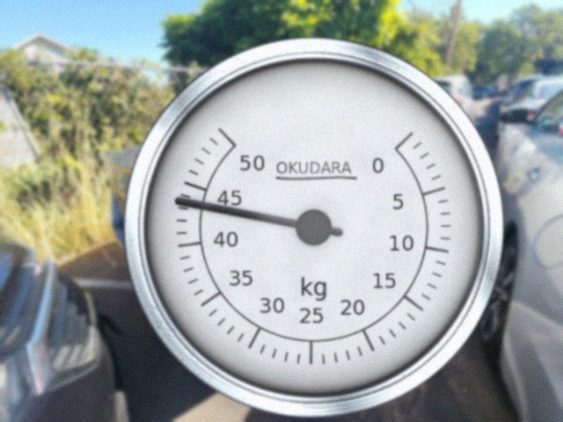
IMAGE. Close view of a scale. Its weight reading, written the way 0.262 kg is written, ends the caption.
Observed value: 43.5 kg
